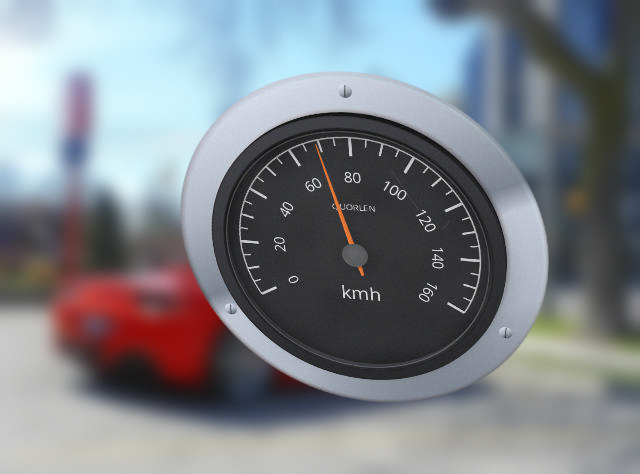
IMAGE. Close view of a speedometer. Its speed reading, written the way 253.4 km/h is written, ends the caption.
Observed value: 70 km/h
